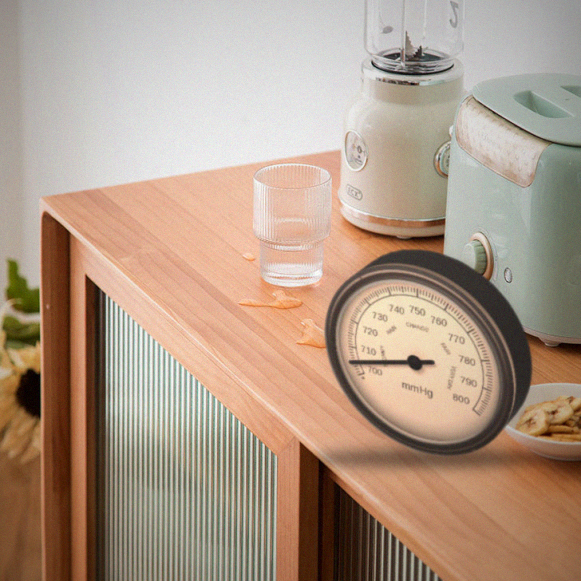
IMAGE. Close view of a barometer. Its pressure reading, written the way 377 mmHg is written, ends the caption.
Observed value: 705 mmHg
